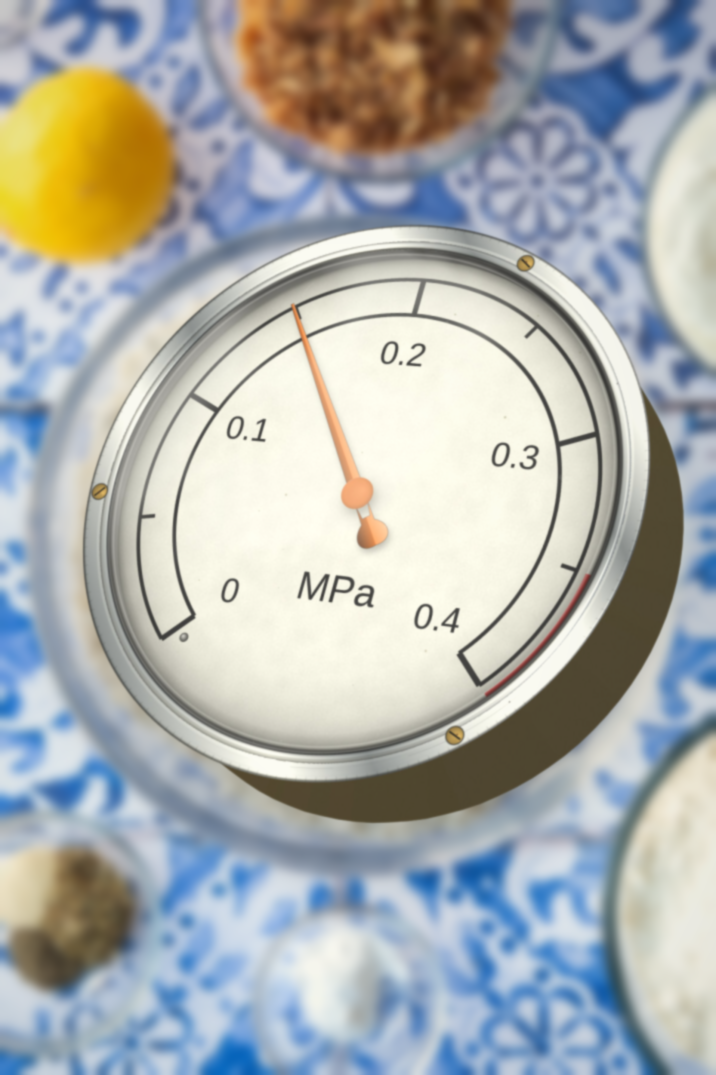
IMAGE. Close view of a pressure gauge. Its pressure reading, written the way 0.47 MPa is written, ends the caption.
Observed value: 0.15 MPa
